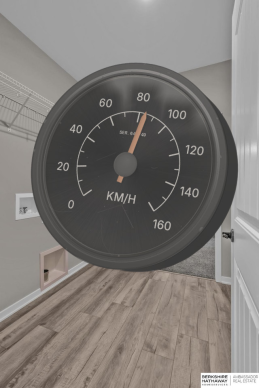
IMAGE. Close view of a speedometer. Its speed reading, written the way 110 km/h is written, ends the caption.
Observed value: 85 km/h
